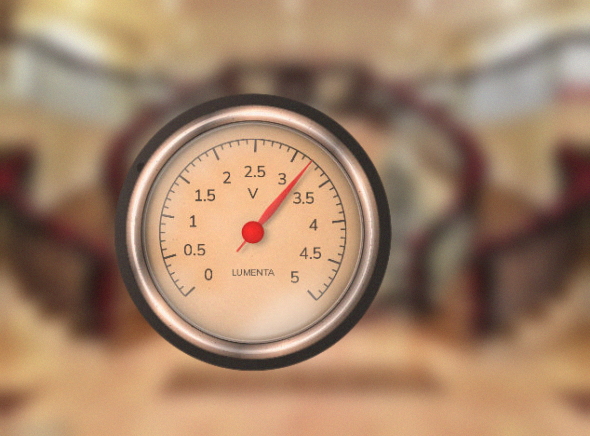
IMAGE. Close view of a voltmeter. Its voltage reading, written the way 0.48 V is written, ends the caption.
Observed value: 3.2 V
